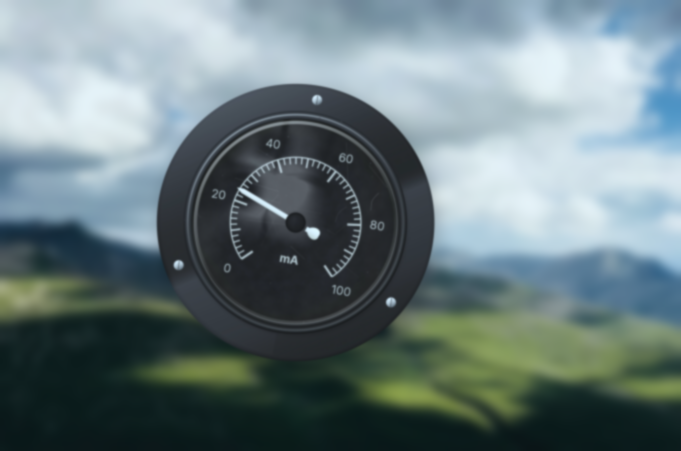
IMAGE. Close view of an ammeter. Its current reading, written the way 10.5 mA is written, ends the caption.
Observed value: 24 mA
